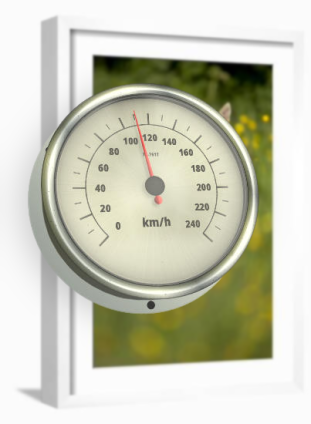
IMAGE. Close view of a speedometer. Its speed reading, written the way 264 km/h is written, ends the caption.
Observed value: 110 km/h
